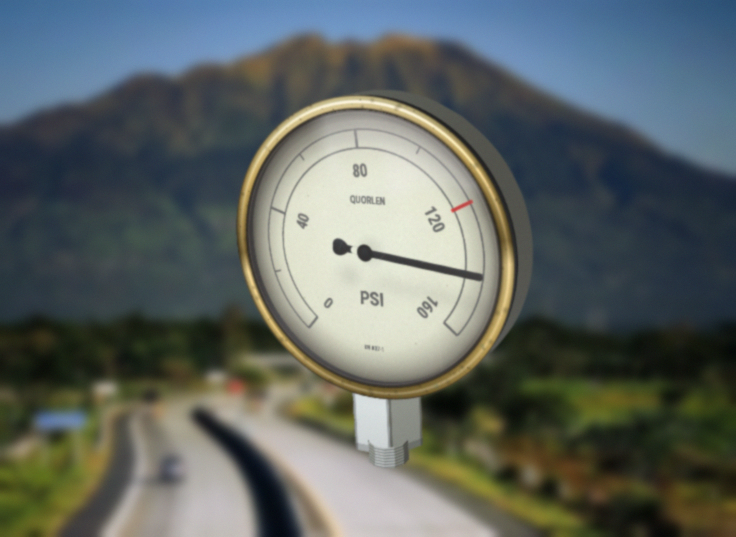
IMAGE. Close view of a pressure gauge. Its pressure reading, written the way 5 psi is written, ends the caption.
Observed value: 140 psi
